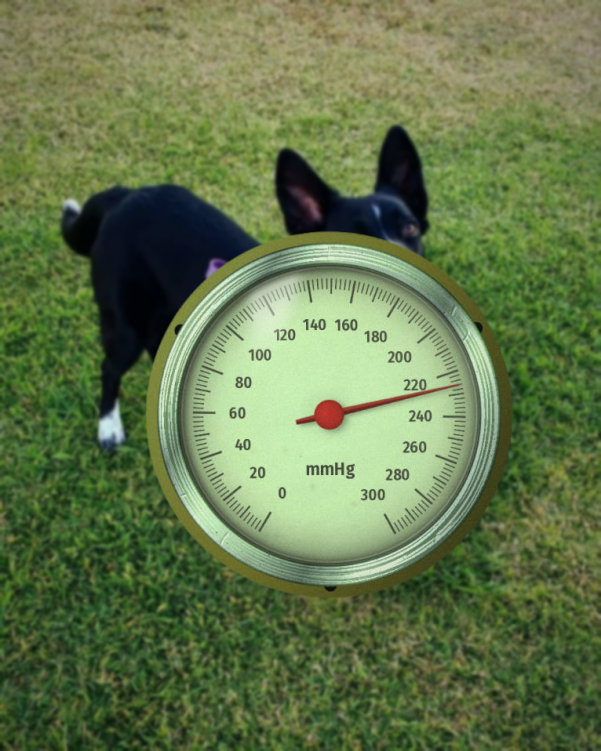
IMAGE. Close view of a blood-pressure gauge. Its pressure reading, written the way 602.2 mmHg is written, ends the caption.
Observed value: 226 mmHg
